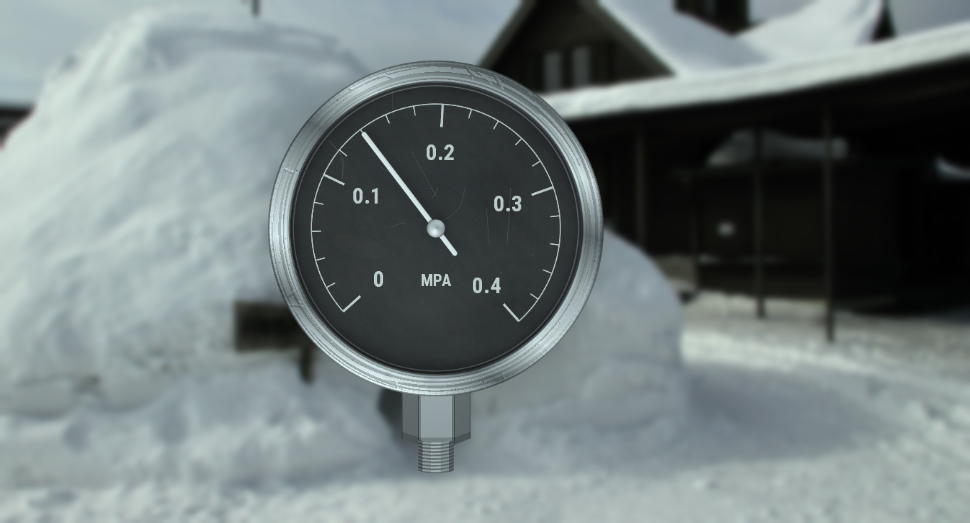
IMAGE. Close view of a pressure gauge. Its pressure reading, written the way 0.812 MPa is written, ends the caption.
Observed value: 0.14 MPa
